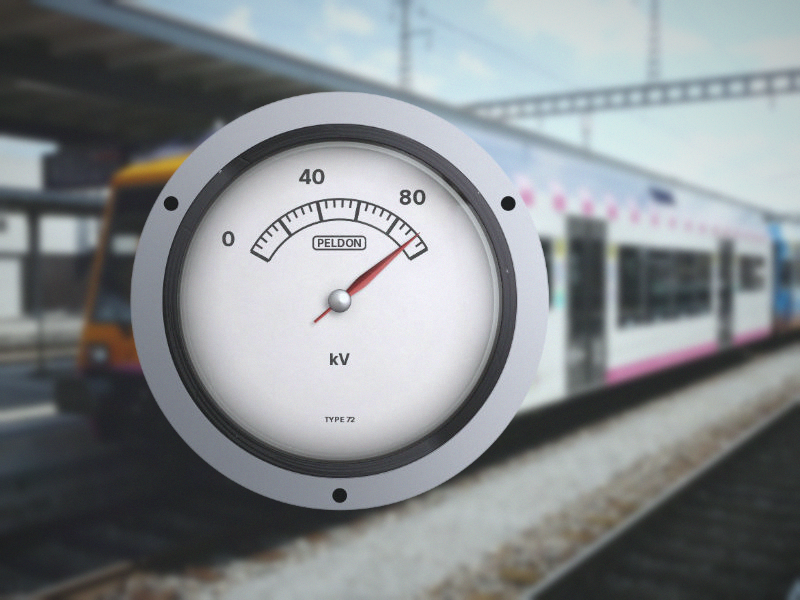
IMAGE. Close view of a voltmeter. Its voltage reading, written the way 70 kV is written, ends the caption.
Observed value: 92 kV
